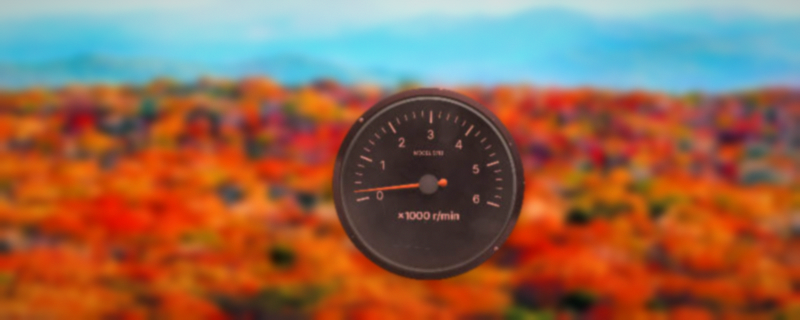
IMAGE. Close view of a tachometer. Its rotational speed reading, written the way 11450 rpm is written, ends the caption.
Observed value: 200 rpm
